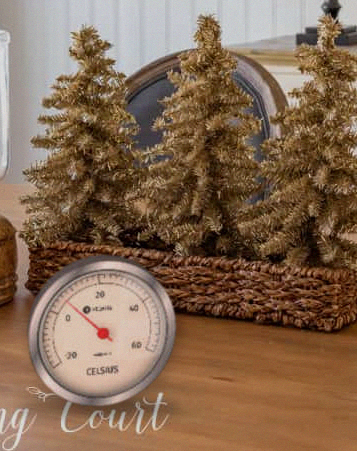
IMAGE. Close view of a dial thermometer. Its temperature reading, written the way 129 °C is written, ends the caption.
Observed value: 6 °C
